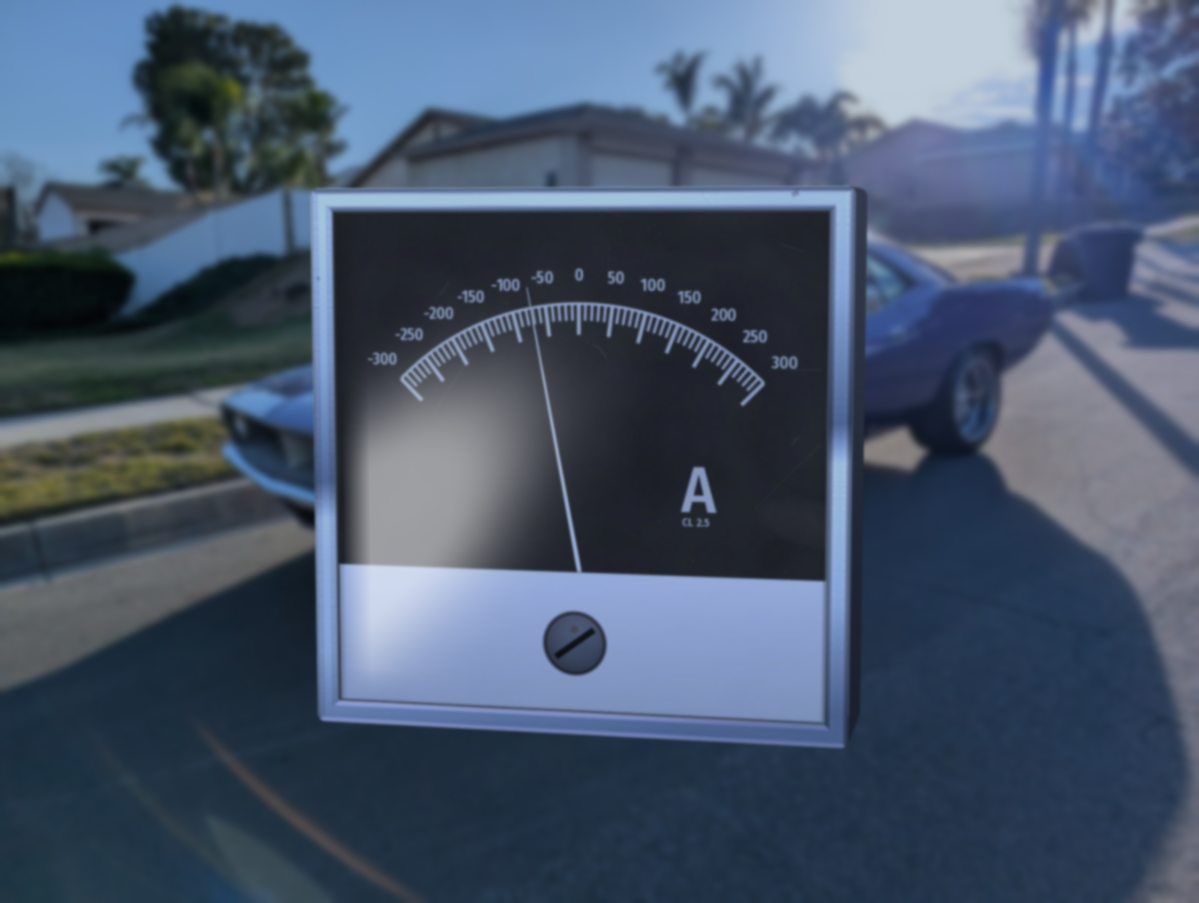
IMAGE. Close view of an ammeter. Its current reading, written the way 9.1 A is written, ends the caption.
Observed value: -70 A
